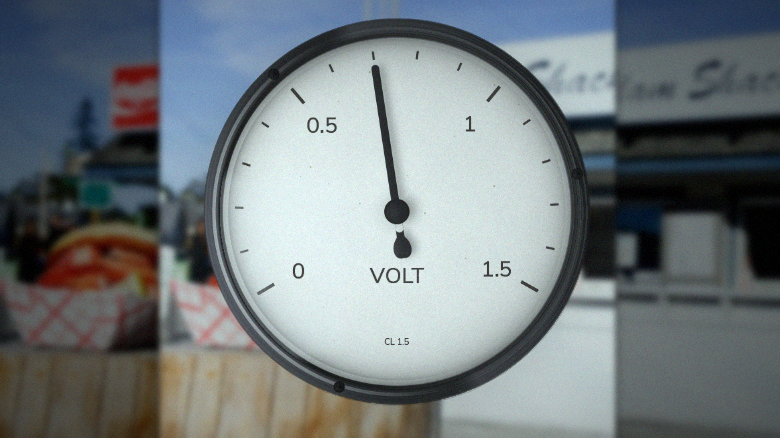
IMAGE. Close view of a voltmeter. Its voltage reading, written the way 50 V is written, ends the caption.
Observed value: 0.7 V
